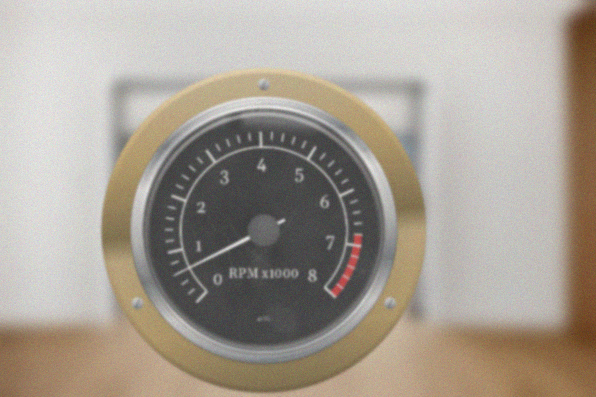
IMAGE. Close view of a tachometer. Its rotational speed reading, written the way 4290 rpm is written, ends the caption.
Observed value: 600 rpm
